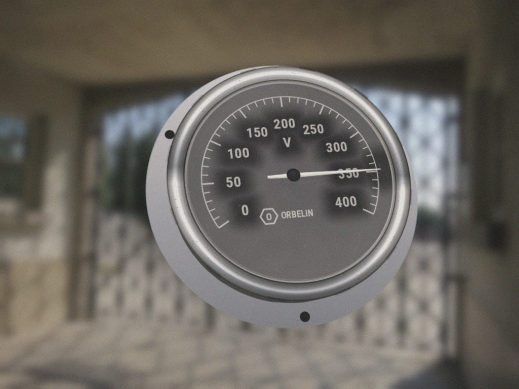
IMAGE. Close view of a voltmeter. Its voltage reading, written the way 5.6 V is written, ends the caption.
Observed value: 350 V
